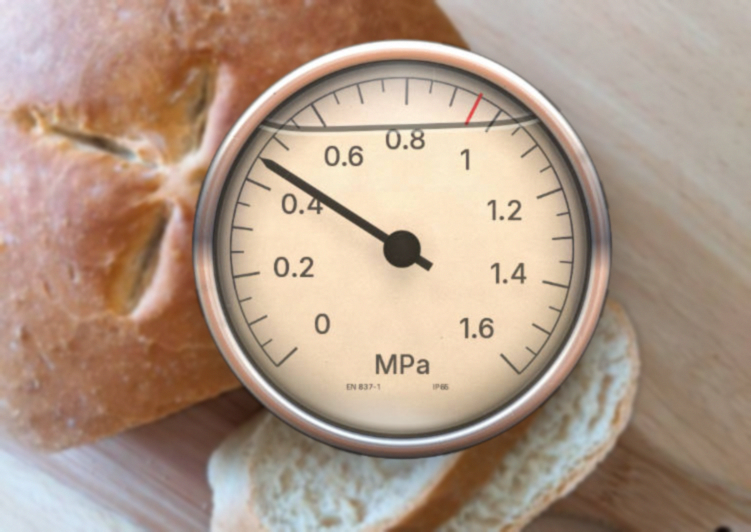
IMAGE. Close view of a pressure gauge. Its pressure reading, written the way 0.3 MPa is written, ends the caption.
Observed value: 0.45 MPa
